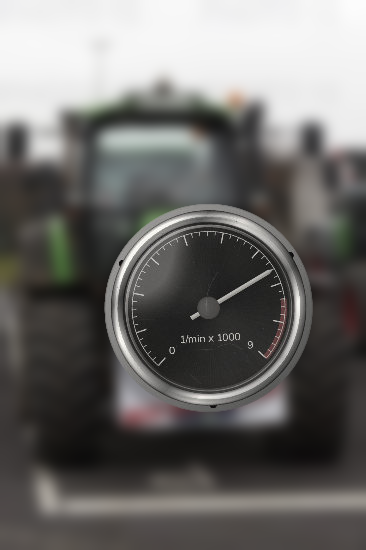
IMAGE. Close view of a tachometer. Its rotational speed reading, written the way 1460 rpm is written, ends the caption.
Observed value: 6600 rpm
